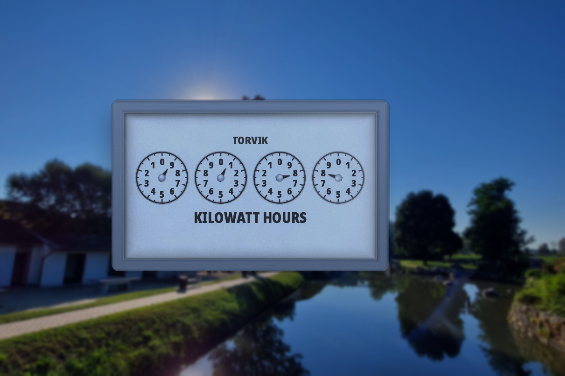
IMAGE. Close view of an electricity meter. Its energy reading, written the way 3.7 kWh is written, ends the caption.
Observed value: 9078 kWh
